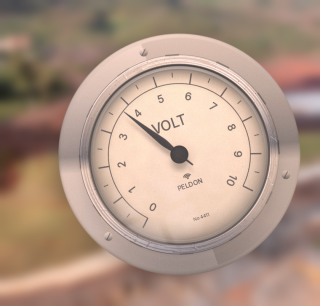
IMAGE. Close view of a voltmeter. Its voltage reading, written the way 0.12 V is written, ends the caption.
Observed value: 3.75 V
